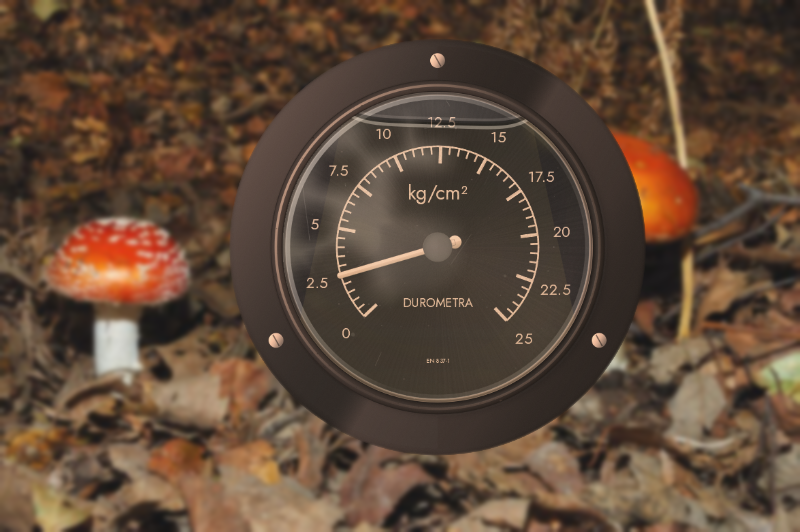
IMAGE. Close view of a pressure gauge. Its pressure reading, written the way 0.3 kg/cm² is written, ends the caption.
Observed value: 2.5 kg/cm²
